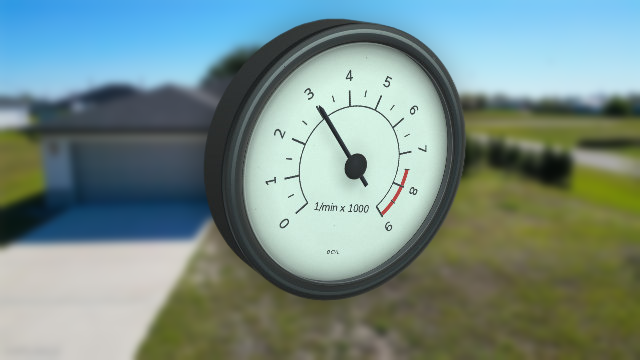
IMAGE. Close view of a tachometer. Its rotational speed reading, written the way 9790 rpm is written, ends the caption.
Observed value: 3000 rpm
